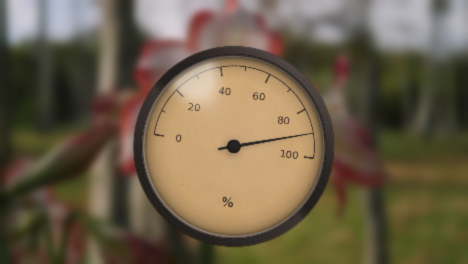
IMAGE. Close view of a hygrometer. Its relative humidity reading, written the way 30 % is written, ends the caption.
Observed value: 90 %
